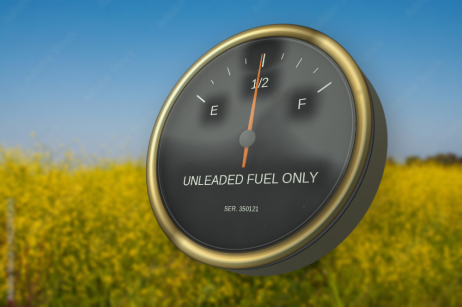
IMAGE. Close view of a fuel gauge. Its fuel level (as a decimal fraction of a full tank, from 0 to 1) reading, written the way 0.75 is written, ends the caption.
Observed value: 0.5
